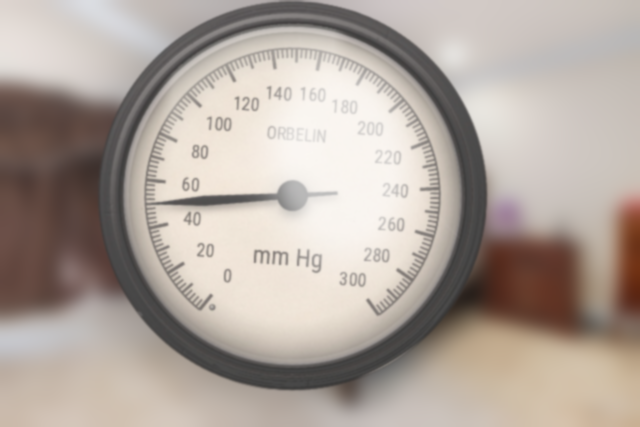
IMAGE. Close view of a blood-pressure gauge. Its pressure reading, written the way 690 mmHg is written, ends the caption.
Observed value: 50 mmHg
